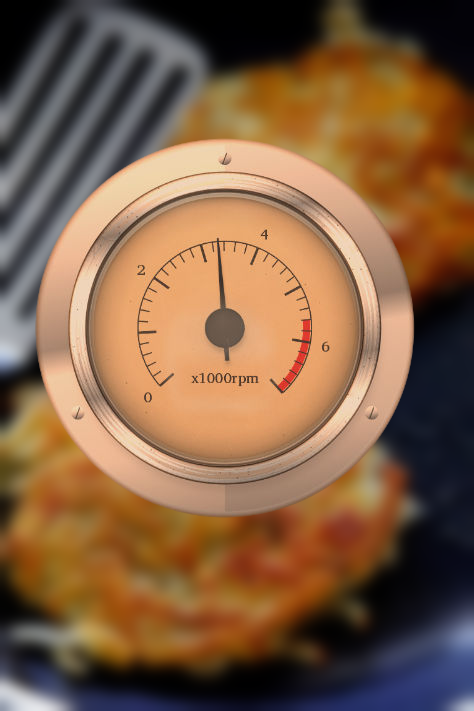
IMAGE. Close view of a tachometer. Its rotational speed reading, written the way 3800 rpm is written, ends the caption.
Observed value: 3300 rpm
